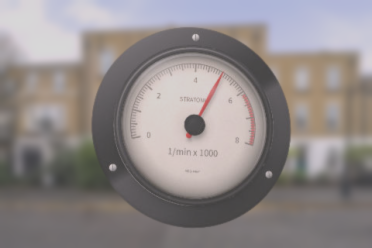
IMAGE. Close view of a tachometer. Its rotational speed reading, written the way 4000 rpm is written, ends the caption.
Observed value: 5000 rpm
